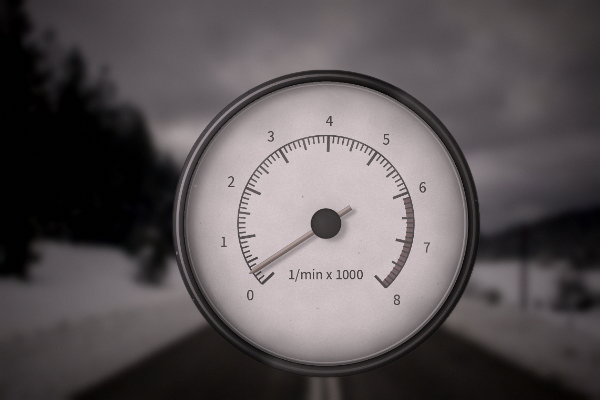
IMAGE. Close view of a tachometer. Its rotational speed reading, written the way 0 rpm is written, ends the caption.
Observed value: 300 rpm
